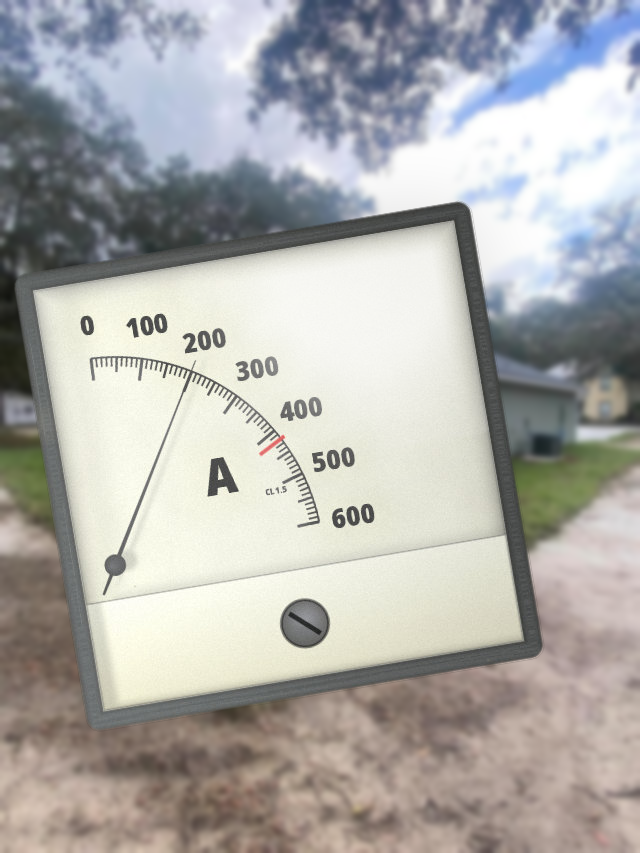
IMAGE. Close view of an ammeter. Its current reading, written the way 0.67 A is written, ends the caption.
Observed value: 200 A
